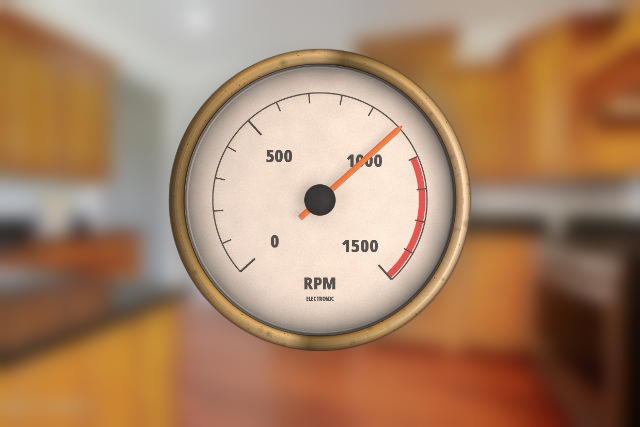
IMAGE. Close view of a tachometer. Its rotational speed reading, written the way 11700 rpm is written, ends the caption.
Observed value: 1000 rpm
